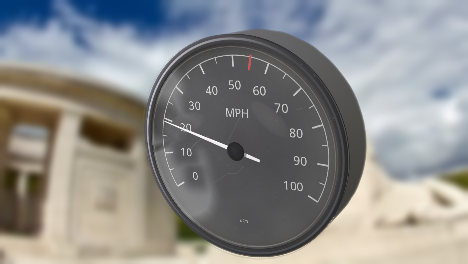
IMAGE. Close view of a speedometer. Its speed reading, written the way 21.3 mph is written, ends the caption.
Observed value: 20 mph
